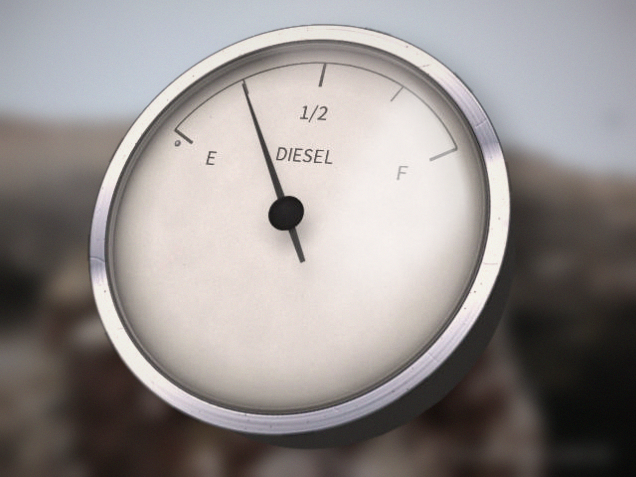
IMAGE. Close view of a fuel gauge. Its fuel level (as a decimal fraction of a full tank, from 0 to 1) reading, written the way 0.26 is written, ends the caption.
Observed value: 0.25
